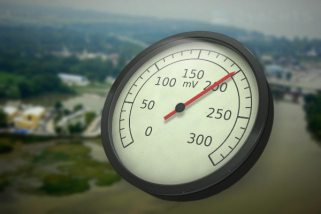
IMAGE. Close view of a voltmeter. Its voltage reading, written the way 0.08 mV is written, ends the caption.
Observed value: 200 mV
